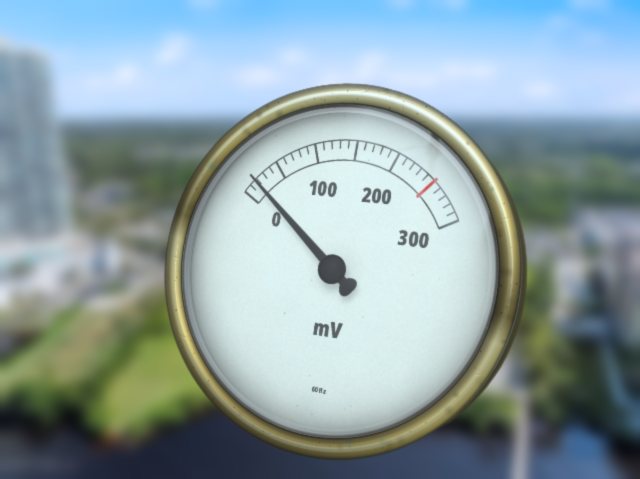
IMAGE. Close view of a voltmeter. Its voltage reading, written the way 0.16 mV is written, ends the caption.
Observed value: 20 mV
